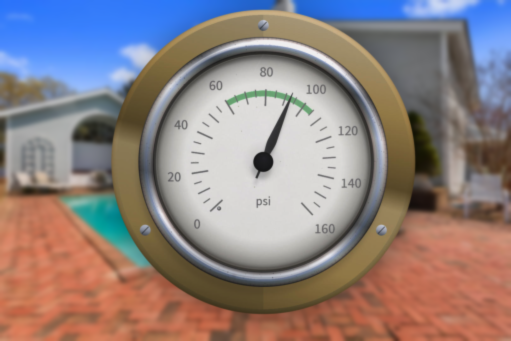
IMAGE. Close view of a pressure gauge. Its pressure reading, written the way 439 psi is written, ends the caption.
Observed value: 92.5 psi
